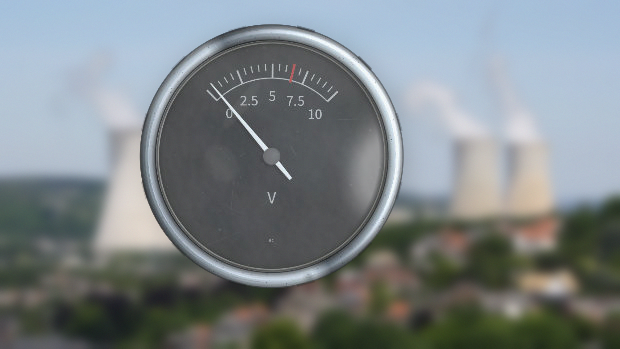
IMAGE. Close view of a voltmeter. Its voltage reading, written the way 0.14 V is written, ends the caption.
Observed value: 0.5 V
